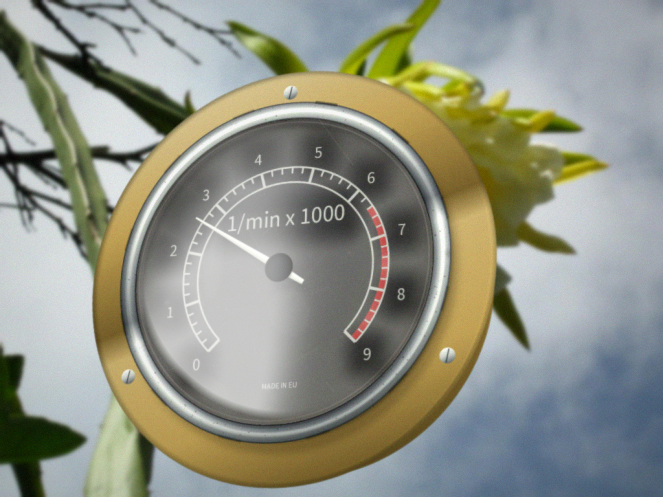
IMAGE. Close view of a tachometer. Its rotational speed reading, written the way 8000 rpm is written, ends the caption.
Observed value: 2600 rpm
